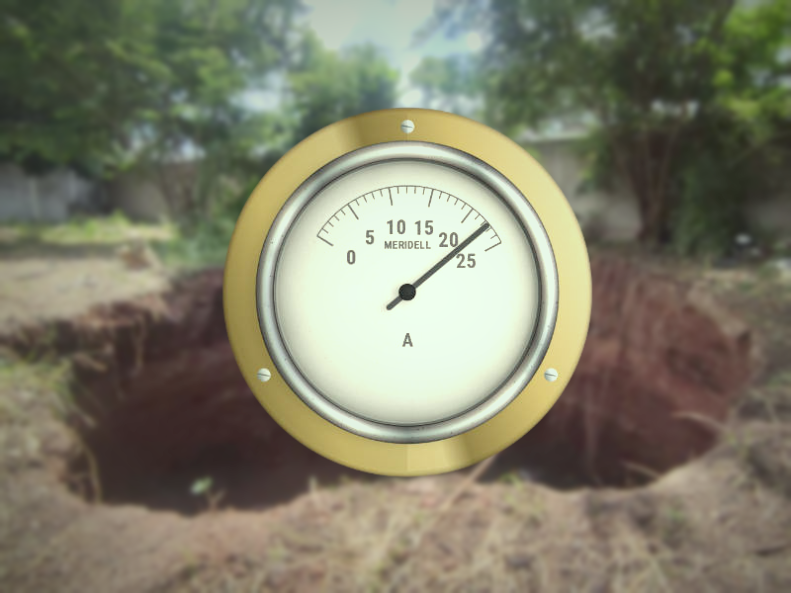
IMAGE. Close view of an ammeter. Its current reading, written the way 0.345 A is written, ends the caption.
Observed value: 22.5 A
